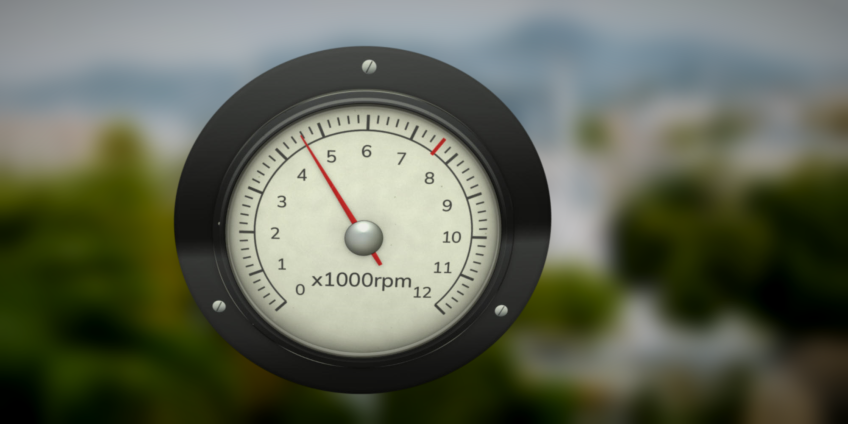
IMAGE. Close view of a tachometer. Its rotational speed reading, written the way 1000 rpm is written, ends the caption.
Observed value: 4600 rpm
